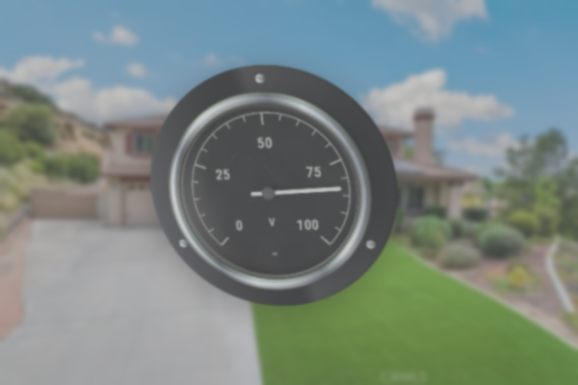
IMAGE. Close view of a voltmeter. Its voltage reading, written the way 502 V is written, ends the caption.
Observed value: 82.5 V
